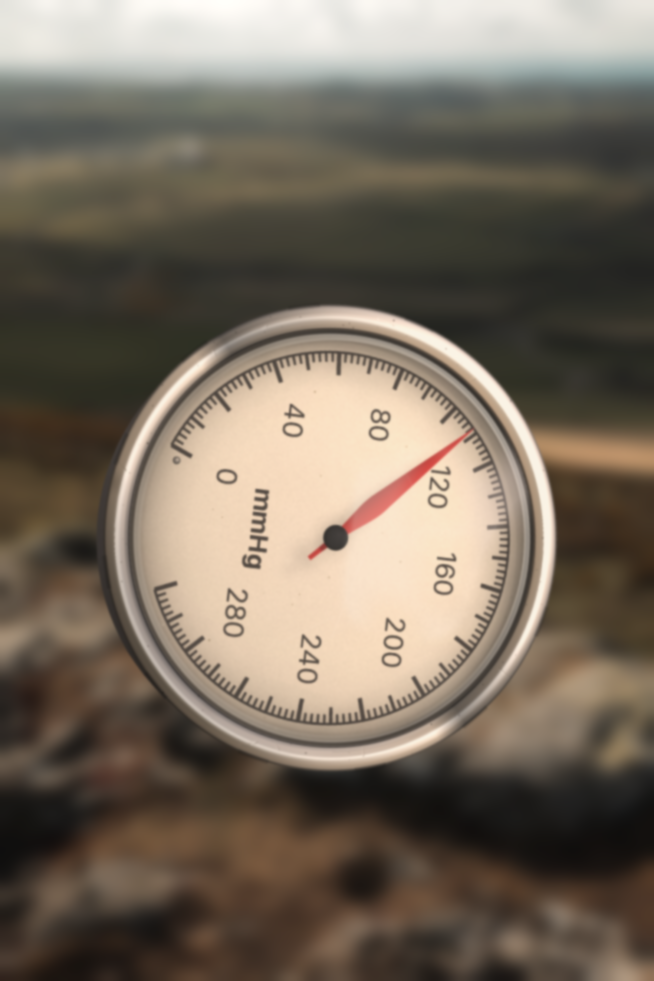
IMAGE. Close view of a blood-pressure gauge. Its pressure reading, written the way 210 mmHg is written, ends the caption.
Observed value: 108 mmHg
